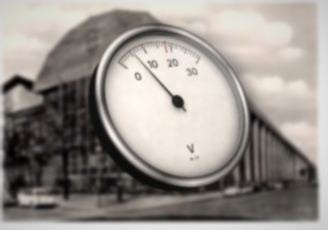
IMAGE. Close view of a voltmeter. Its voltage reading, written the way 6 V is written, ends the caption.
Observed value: 5 V
